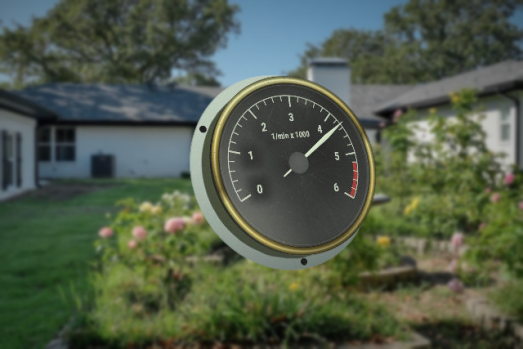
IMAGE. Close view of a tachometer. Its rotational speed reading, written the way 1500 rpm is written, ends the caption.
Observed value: 4300 rpm
